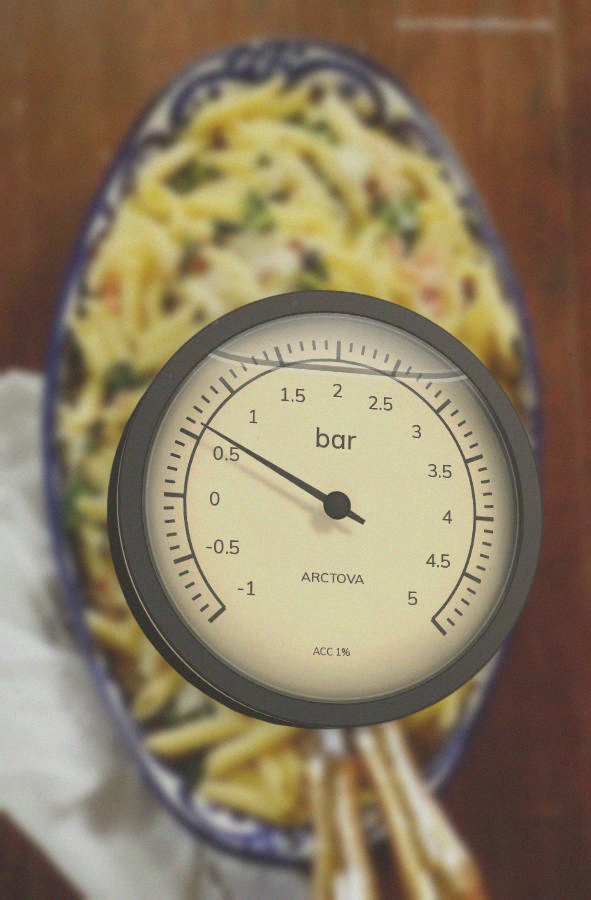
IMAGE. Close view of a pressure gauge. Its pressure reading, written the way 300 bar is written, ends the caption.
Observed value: 0.6 bar
